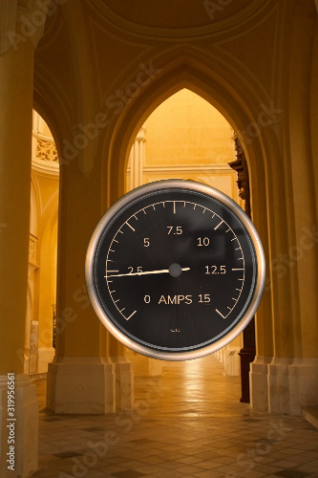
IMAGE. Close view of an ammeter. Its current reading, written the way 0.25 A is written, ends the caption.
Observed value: 2.25 A
